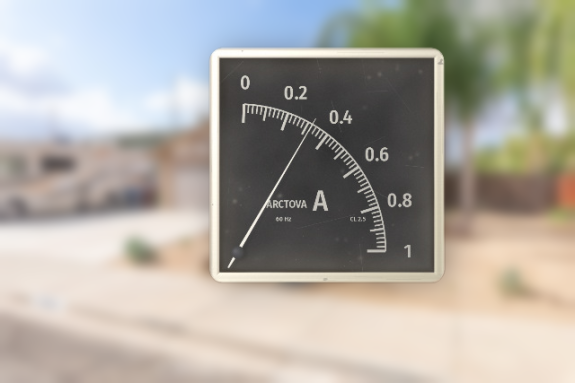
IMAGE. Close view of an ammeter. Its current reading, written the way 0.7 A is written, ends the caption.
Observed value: 0.32 A
